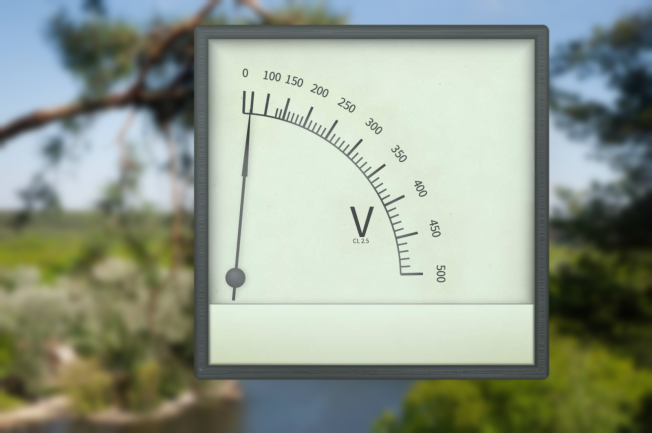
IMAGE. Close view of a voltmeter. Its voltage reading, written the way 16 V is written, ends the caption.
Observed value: 50 V
